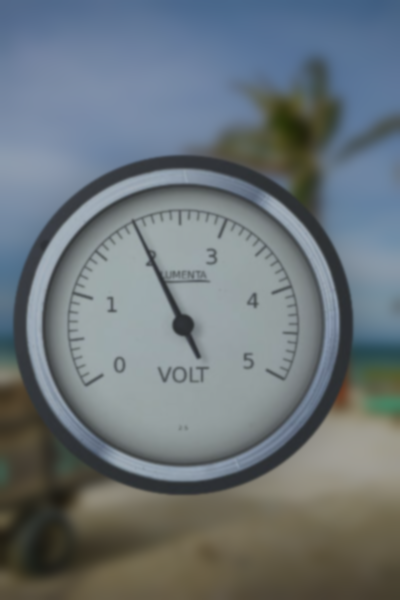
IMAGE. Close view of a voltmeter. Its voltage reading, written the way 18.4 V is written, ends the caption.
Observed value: 2 V
